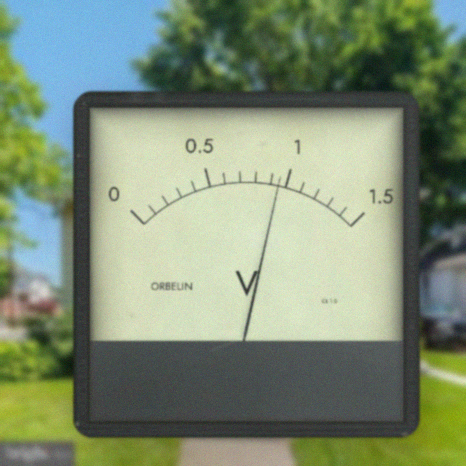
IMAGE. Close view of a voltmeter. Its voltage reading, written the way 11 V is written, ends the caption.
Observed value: 0.95 V
